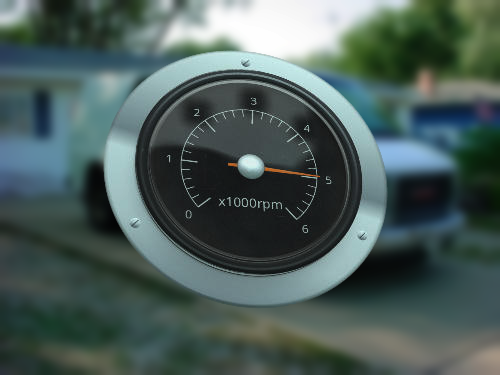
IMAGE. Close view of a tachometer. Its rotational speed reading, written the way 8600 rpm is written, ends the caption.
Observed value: 5000 rpm
